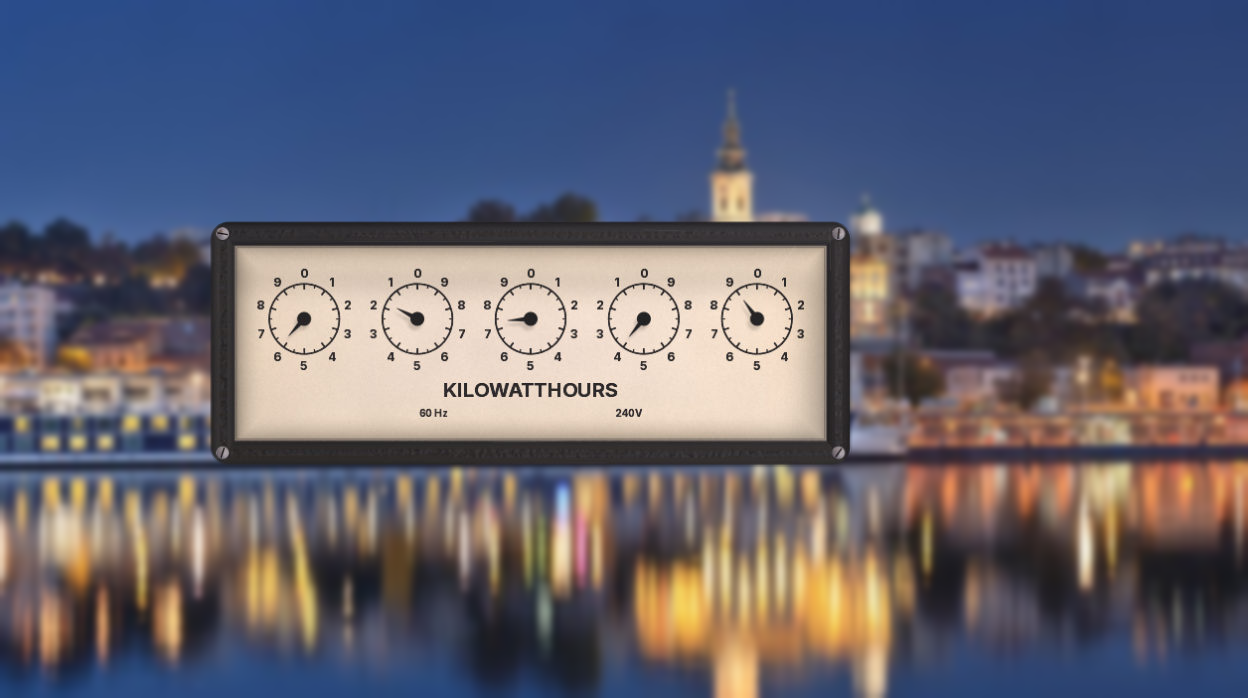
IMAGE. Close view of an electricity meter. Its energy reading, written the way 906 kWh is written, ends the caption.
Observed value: 61739 kWh
